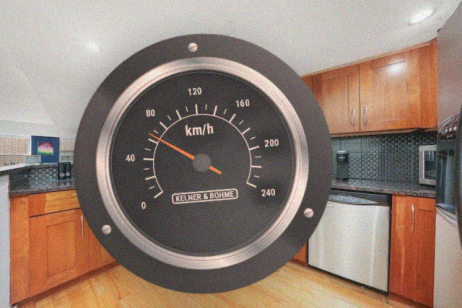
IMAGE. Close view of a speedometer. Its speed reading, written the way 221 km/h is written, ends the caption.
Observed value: 65 km/h
